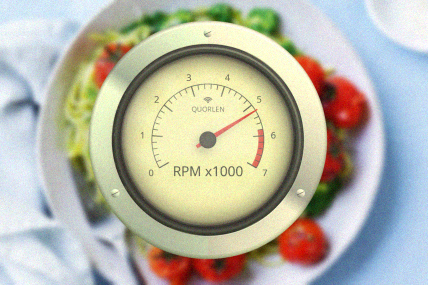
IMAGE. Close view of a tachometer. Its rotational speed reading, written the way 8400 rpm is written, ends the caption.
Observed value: 5200 rpm
